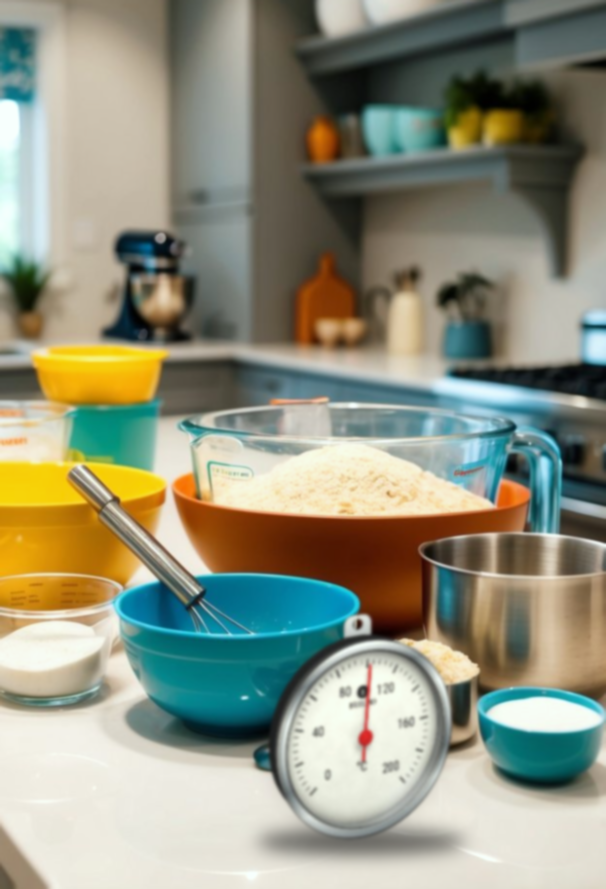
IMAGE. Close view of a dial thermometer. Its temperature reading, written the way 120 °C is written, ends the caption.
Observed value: 100 °C
